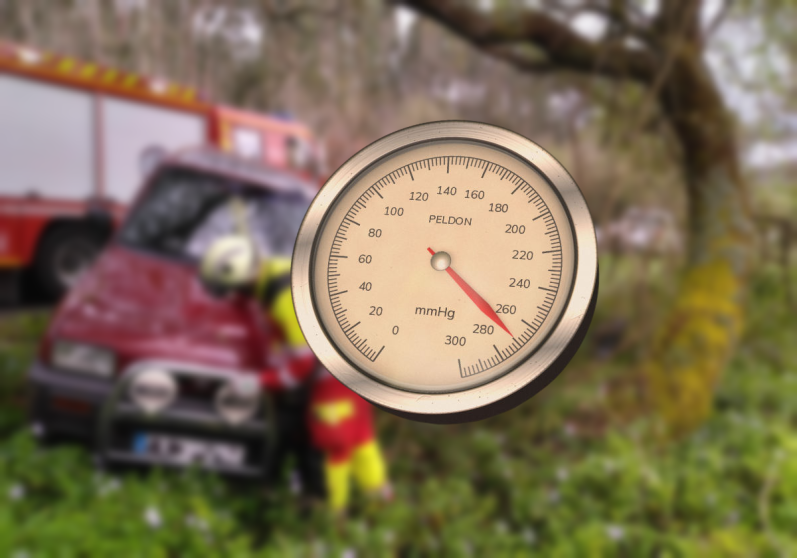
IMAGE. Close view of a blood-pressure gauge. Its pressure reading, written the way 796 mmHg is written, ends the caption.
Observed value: 270 mmHg
